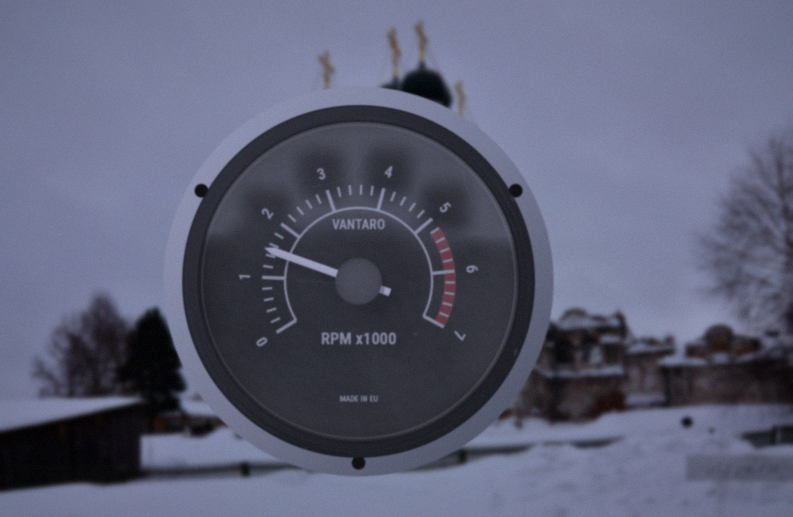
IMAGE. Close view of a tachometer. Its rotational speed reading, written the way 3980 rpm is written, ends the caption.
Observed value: 1500 rpm
